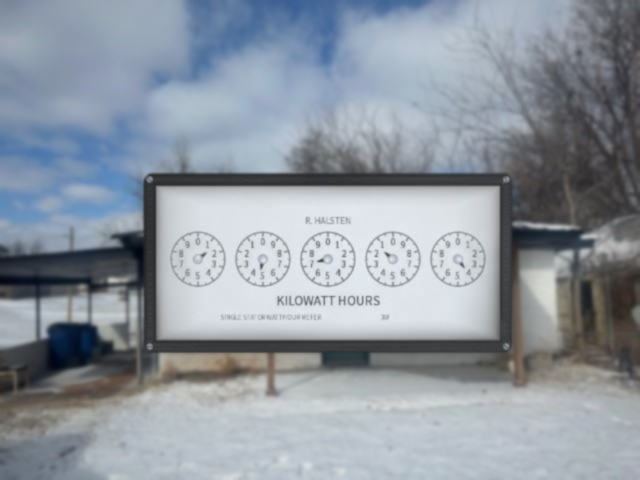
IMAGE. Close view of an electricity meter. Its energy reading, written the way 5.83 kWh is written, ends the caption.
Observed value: 14714 kWh
